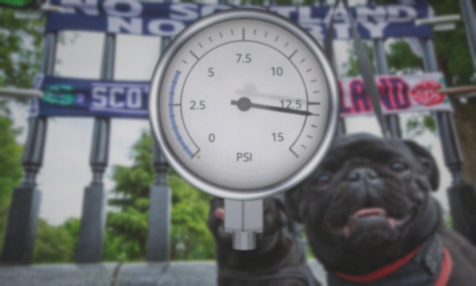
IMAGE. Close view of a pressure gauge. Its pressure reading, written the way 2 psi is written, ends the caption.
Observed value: 13 psi
